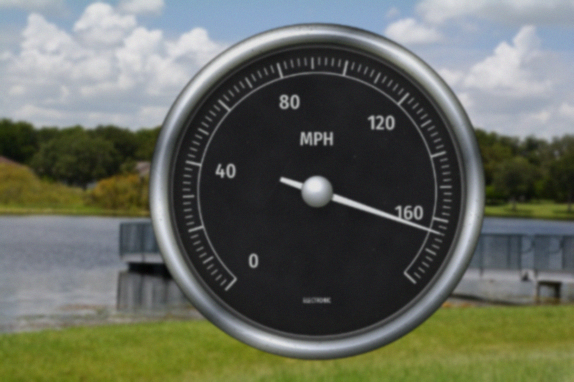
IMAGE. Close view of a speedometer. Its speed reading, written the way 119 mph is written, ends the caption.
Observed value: 164 mph
